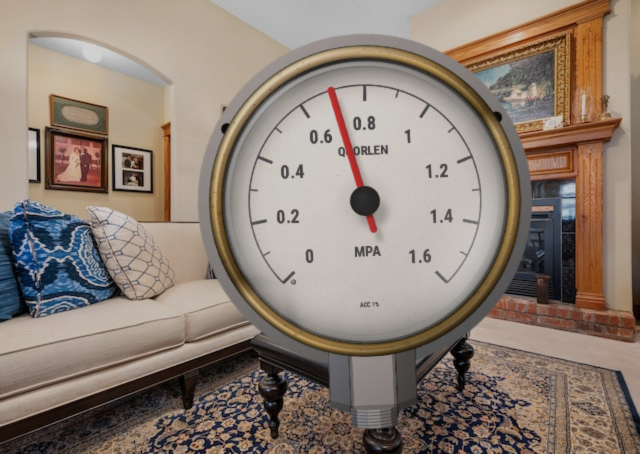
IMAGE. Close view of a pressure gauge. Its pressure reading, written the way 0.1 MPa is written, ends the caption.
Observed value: 0.7 MPa
